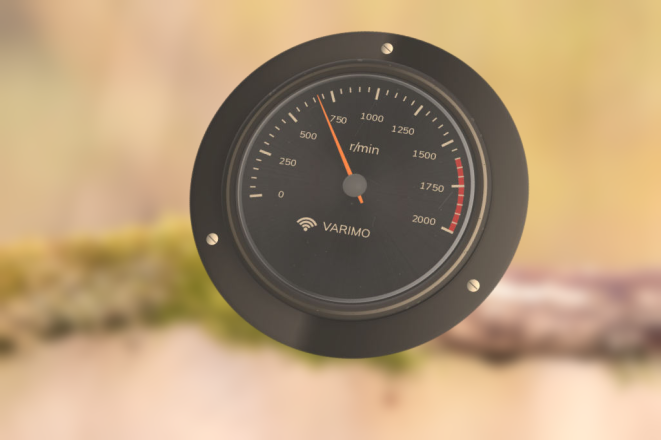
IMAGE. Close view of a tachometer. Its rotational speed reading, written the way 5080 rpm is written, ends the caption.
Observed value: 675 rpm
